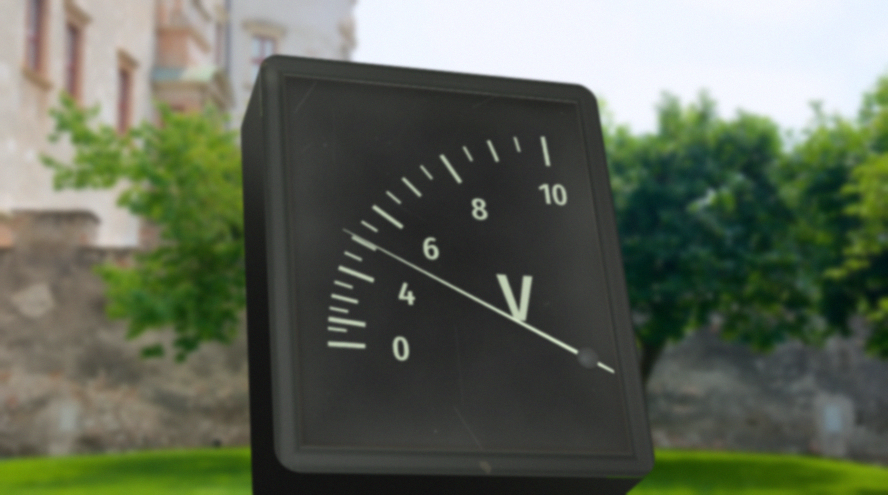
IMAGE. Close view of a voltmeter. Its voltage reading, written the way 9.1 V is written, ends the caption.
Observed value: 5 V
